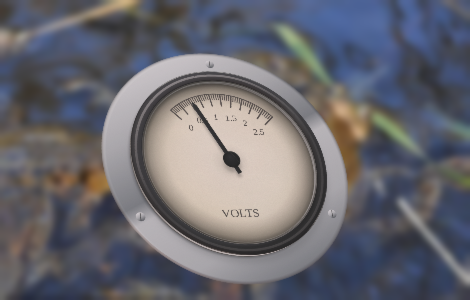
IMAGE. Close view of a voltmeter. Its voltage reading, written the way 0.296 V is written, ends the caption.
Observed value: 0.5 V
